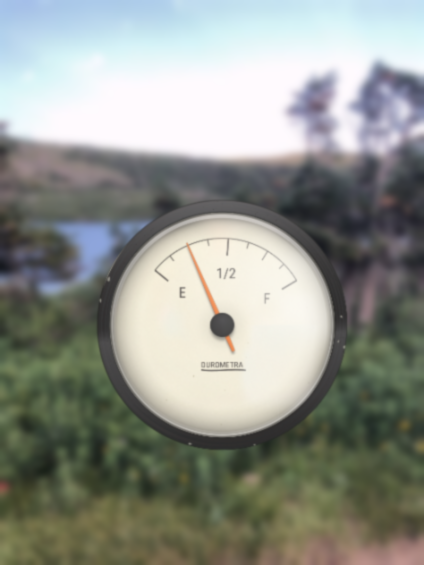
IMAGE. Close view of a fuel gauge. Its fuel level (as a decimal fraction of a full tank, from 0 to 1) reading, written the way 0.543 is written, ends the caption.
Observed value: 0.25
